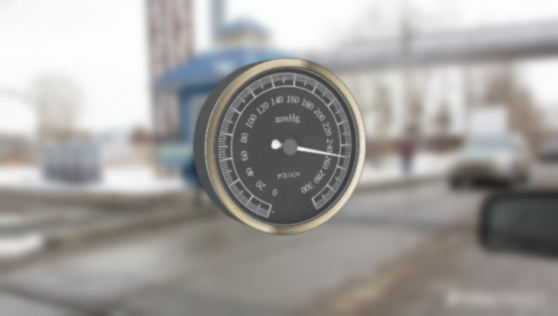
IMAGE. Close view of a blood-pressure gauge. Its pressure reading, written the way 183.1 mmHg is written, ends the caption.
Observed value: 250 mmHg
